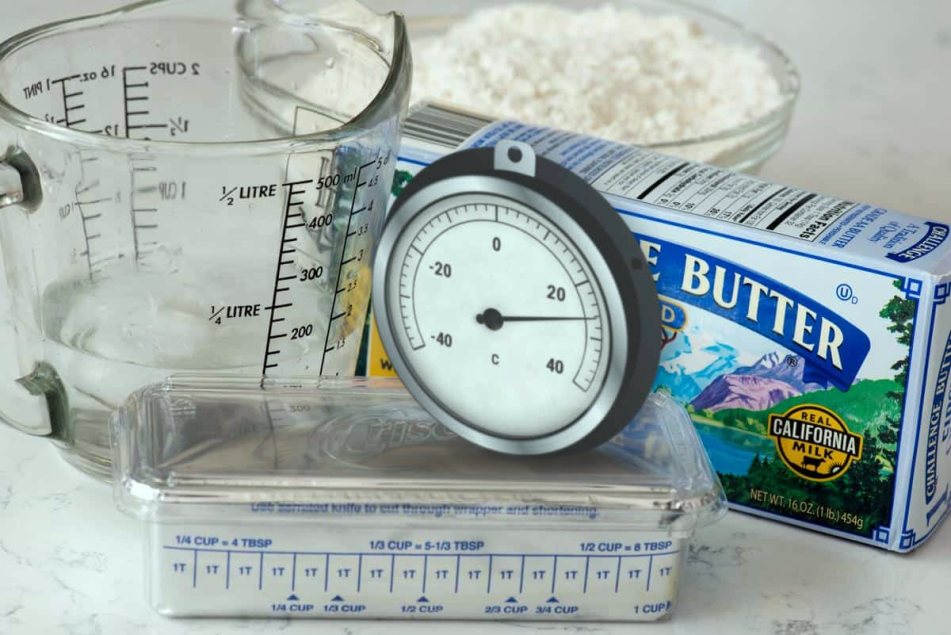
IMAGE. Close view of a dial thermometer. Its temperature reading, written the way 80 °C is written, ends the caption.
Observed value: 26 °C
